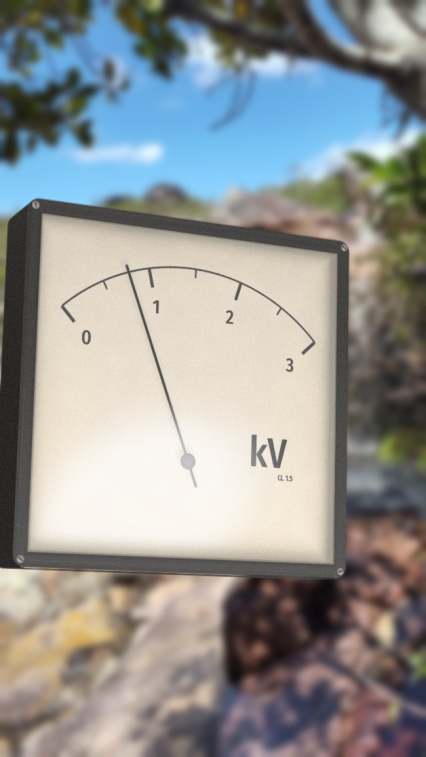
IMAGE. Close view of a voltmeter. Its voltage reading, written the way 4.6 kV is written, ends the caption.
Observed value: 0.75 kV
